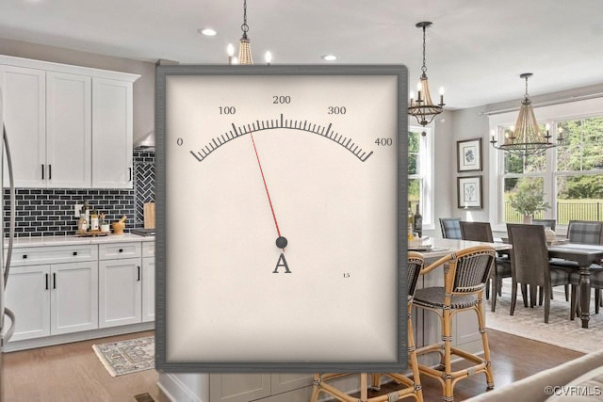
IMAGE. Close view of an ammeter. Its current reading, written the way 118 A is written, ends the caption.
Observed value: 130 A
